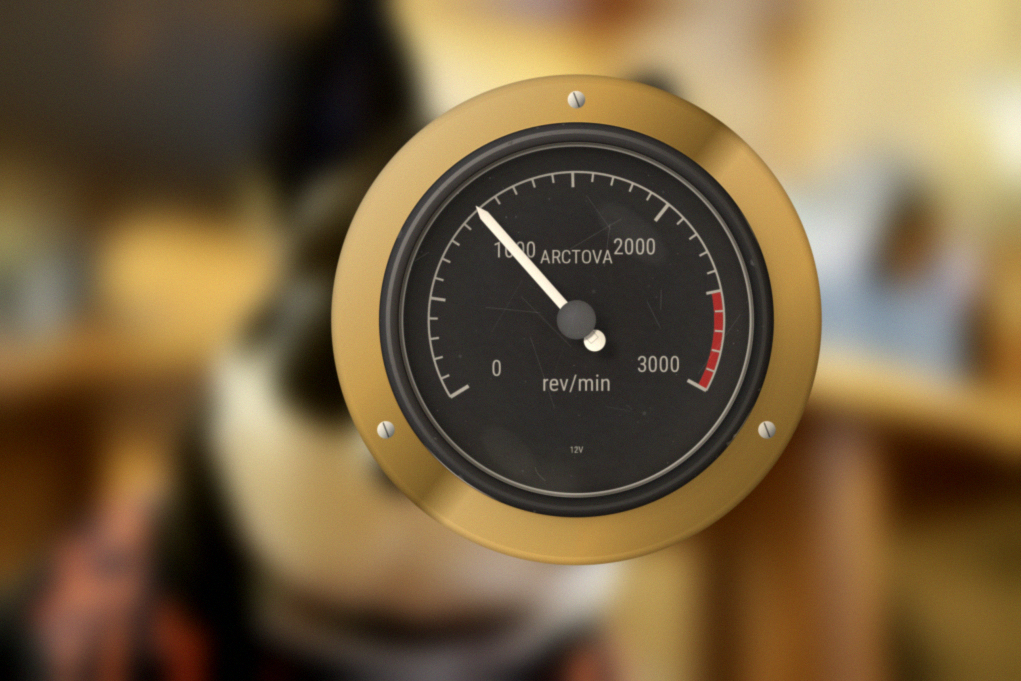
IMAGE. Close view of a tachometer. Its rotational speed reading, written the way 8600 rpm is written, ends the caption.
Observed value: 1000 rpm
